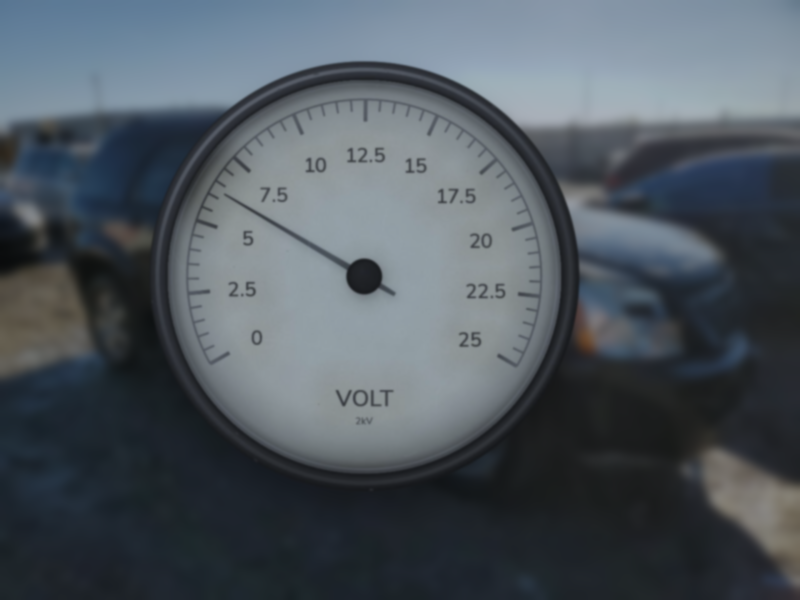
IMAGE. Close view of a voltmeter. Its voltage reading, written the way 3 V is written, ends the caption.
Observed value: 6.25 V
